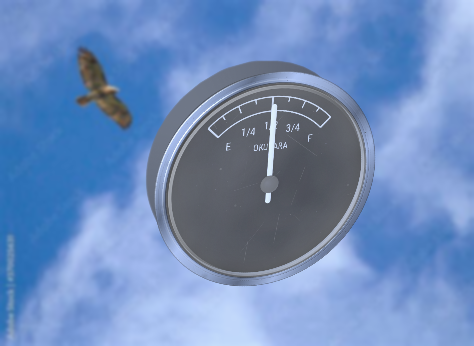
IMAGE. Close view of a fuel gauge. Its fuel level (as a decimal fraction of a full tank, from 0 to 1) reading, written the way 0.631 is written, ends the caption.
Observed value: 0.5
